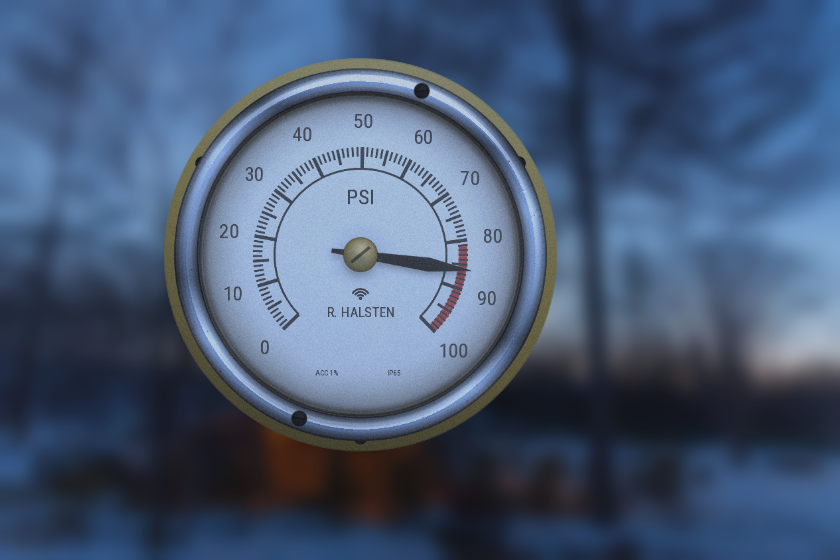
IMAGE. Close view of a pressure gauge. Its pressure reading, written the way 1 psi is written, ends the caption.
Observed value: 86 psi
